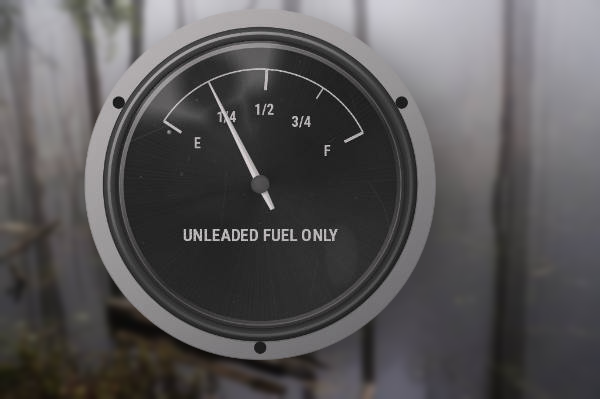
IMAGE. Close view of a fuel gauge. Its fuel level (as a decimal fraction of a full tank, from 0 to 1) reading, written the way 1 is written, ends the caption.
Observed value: 0.25
